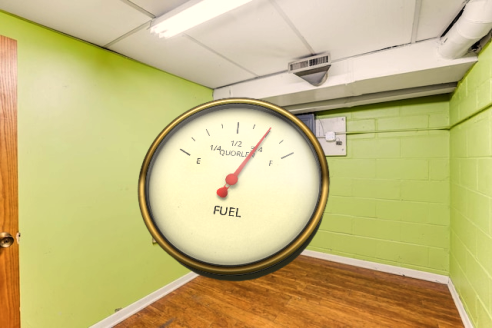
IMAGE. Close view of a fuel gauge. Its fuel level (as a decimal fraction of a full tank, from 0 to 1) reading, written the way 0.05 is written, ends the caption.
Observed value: 0.75
